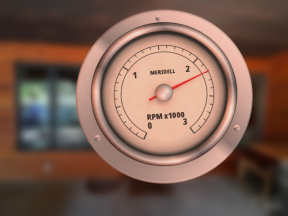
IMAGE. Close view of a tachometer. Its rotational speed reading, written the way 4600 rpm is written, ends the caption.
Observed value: 2200 rpm
